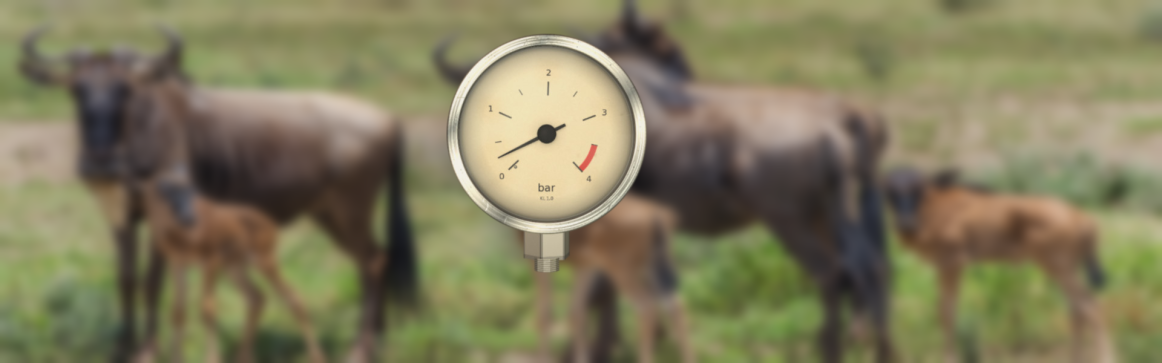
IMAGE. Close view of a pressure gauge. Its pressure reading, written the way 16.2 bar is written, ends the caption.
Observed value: 0.25 bar
